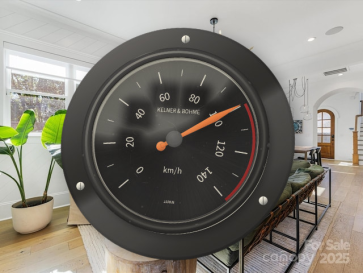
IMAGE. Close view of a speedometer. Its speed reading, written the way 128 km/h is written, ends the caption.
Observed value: 100 km/h
